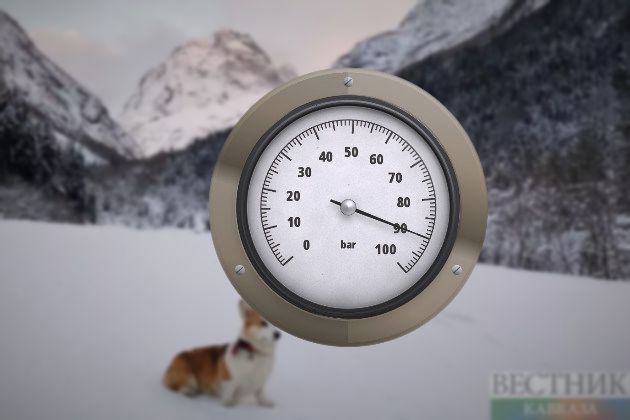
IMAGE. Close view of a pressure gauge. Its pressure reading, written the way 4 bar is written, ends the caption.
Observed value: 90 bar
